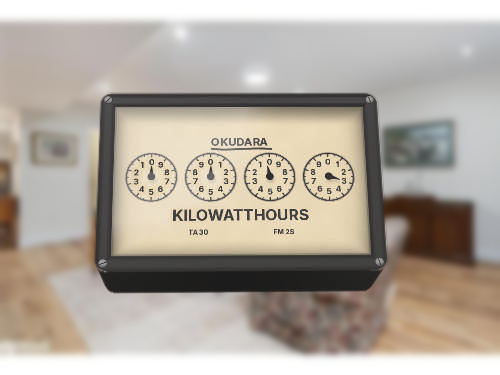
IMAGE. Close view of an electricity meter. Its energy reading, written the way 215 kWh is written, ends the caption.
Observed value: 3 kWh
